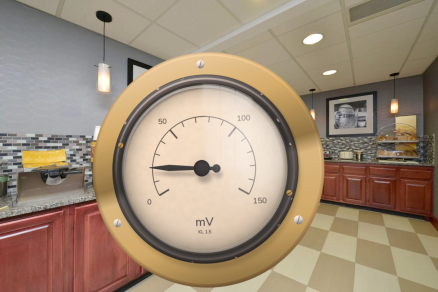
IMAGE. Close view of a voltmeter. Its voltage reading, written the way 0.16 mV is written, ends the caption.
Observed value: 20 mV
